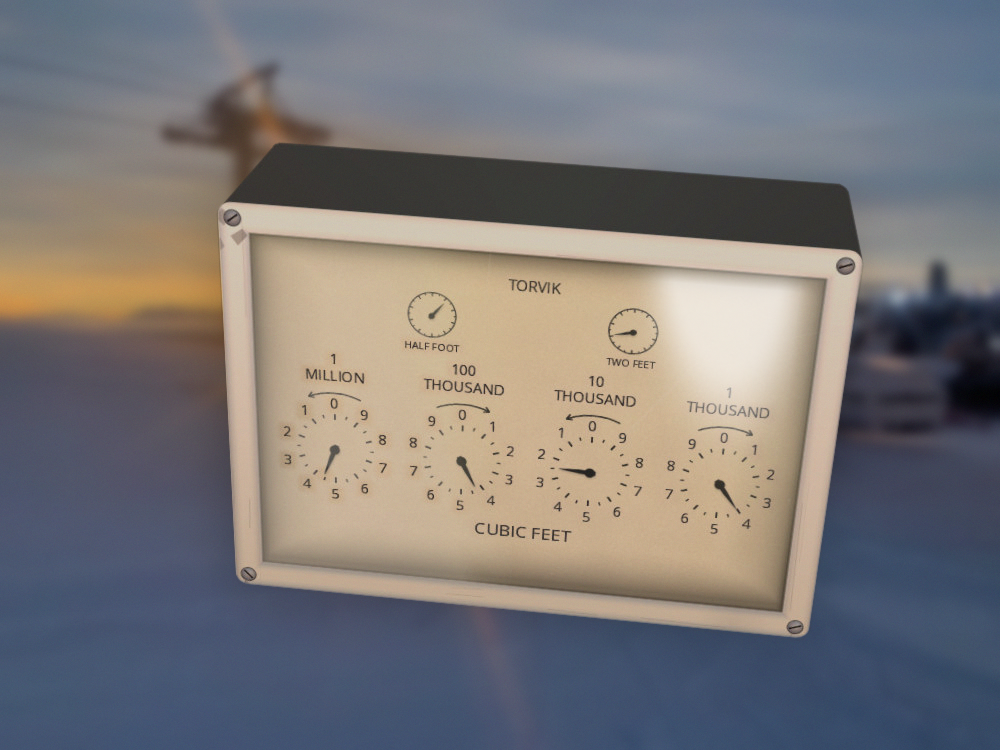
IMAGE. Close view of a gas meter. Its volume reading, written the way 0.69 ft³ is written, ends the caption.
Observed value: 442400 ft³
